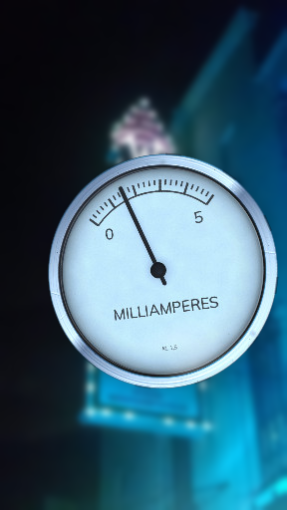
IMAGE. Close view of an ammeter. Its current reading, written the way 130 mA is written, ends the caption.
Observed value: 1.6 mA
